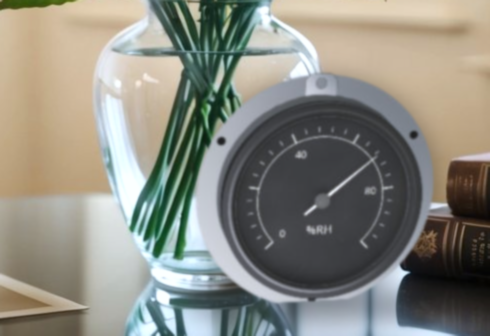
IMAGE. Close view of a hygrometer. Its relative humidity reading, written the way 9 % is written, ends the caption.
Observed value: 68 %
